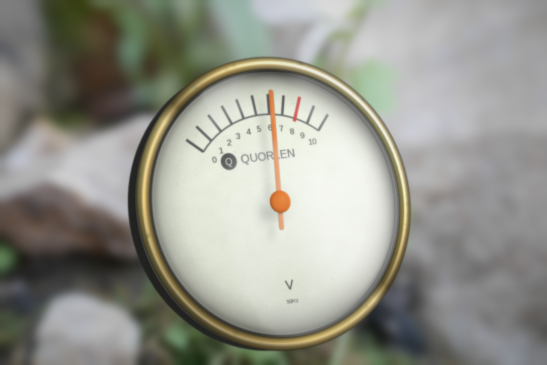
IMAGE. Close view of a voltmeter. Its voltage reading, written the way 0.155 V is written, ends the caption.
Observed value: 6 V
